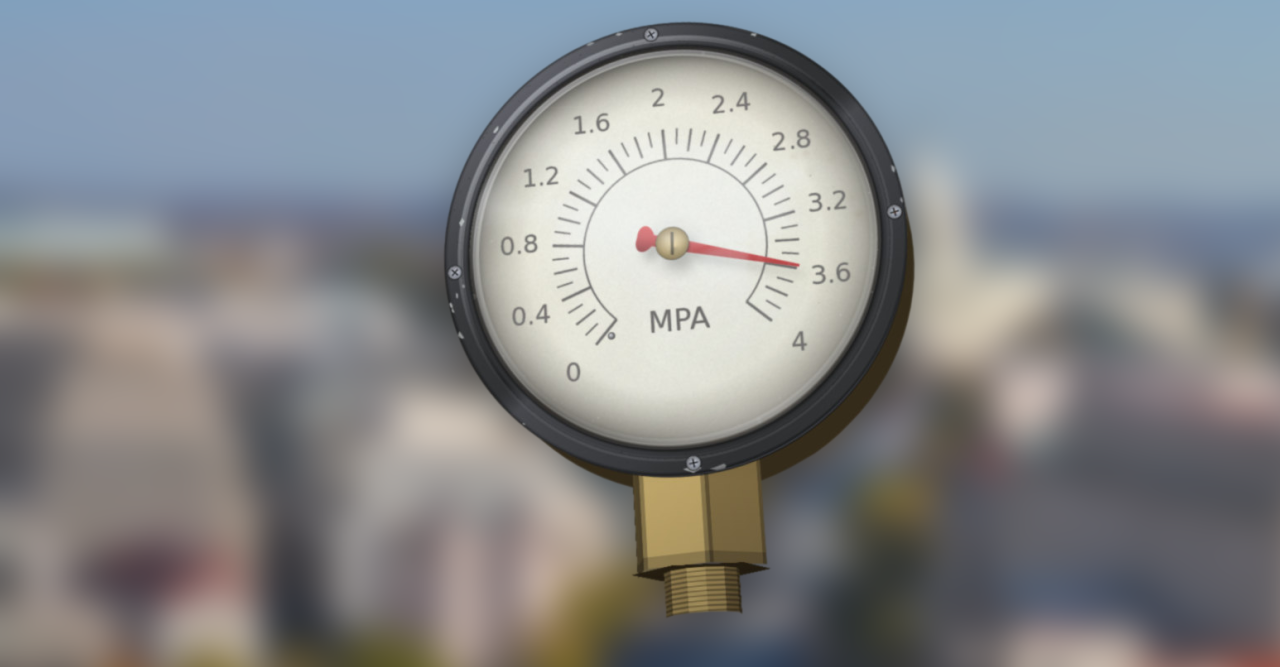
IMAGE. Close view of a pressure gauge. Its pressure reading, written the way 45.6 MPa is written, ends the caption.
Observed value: 3.6 MPa
